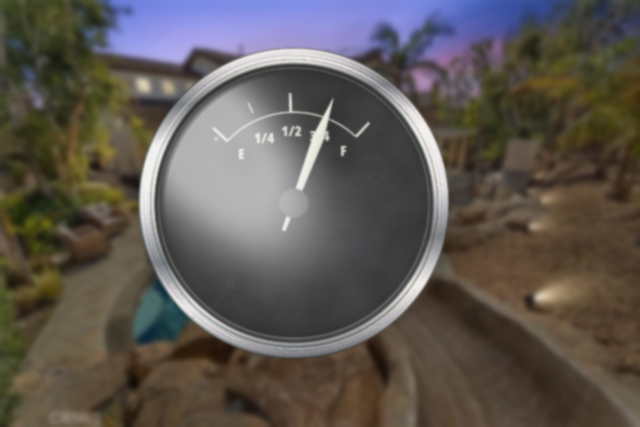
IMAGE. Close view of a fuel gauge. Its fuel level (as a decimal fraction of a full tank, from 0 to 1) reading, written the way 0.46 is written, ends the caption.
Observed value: 0.75
